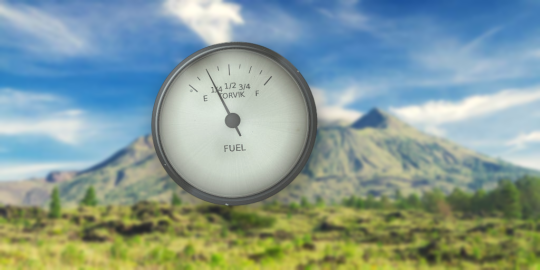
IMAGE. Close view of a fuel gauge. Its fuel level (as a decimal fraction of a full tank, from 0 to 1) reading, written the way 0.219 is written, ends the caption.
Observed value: 0.25
